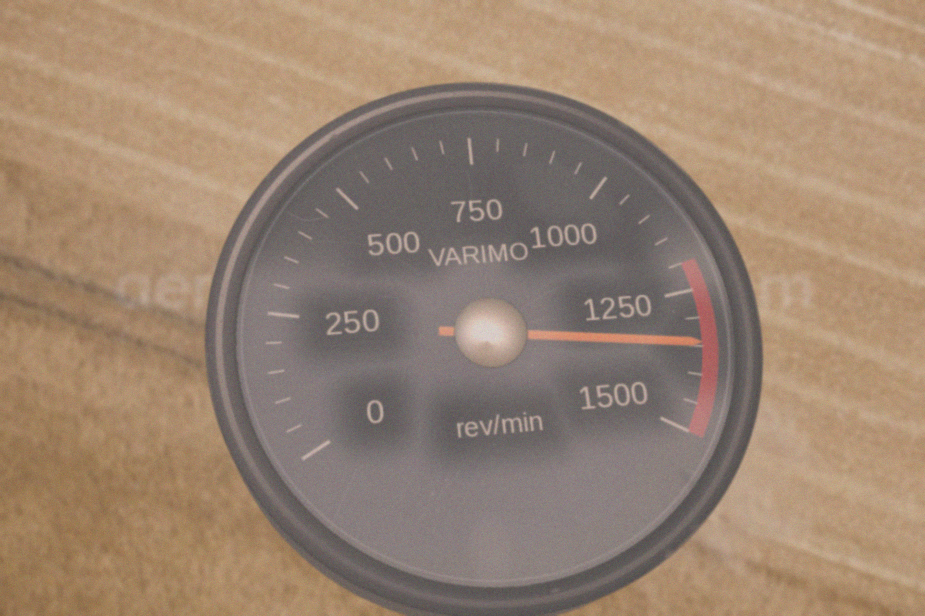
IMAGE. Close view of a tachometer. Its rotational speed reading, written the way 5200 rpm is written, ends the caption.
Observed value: 1350 rpm
